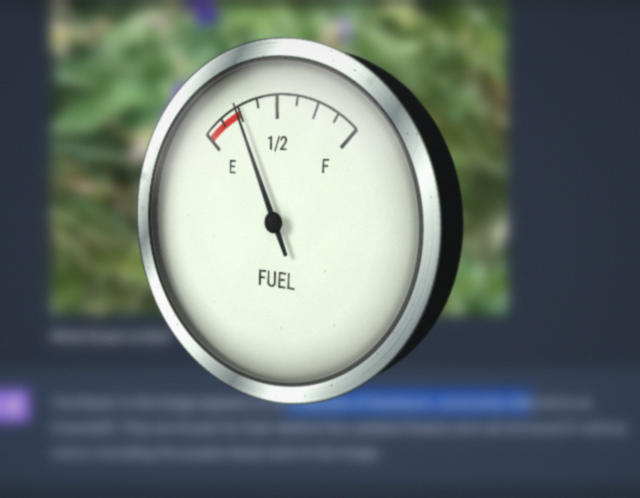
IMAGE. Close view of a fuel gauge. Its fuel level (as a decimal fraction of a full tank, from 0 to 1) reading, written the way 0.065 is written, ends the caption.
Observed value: 0.25
